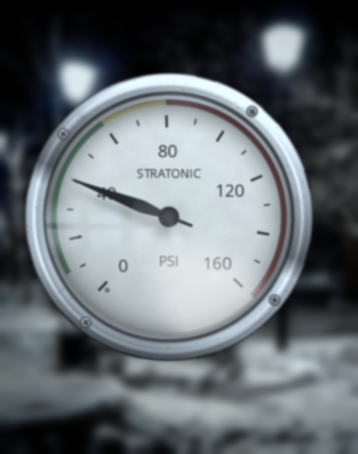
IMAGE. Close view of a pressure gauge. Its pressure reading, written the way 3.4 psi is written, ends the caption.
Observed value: 40 psi
